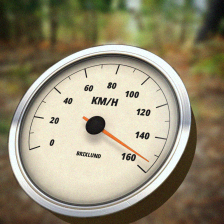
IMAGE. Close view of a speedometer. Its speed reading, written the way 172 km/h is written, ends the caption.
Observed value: 155 km/h
